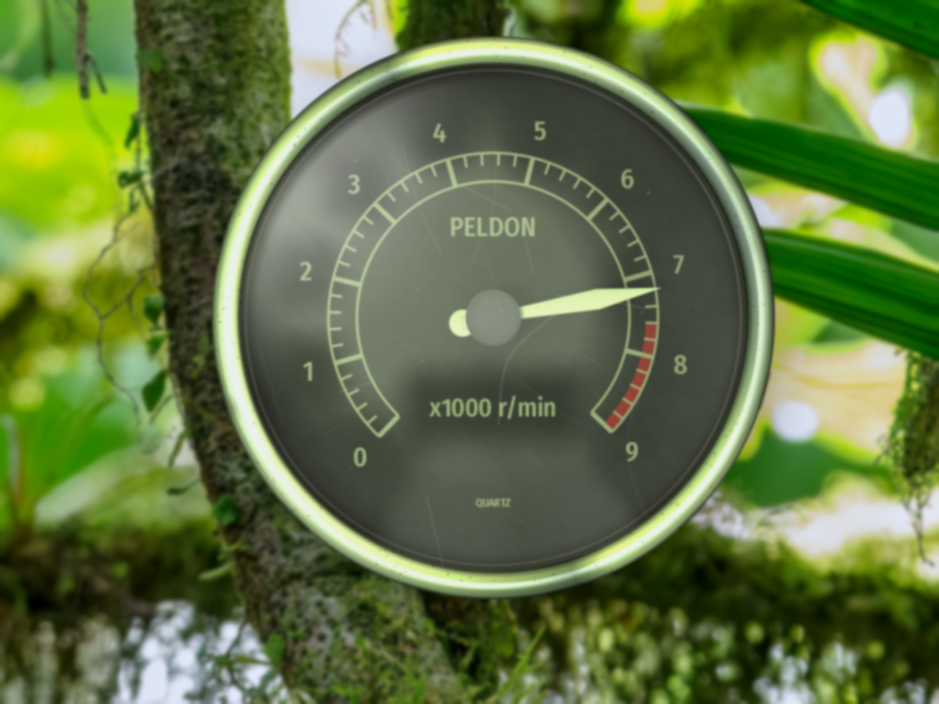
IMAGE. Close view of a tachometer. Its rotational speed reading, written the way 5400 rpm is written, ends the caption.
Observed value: 7200 rpm
